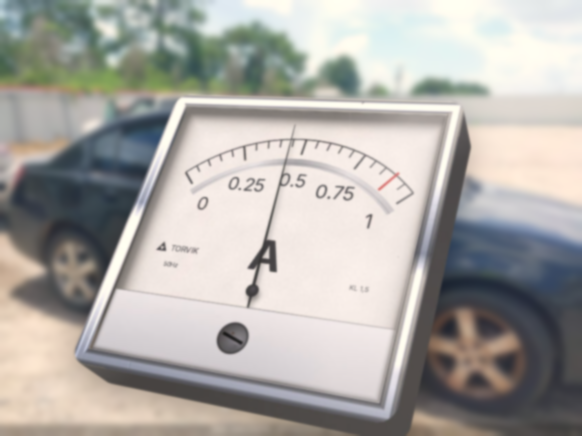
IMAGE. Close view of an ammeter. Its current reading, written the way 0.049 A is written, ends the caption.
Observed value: 0.45 A
